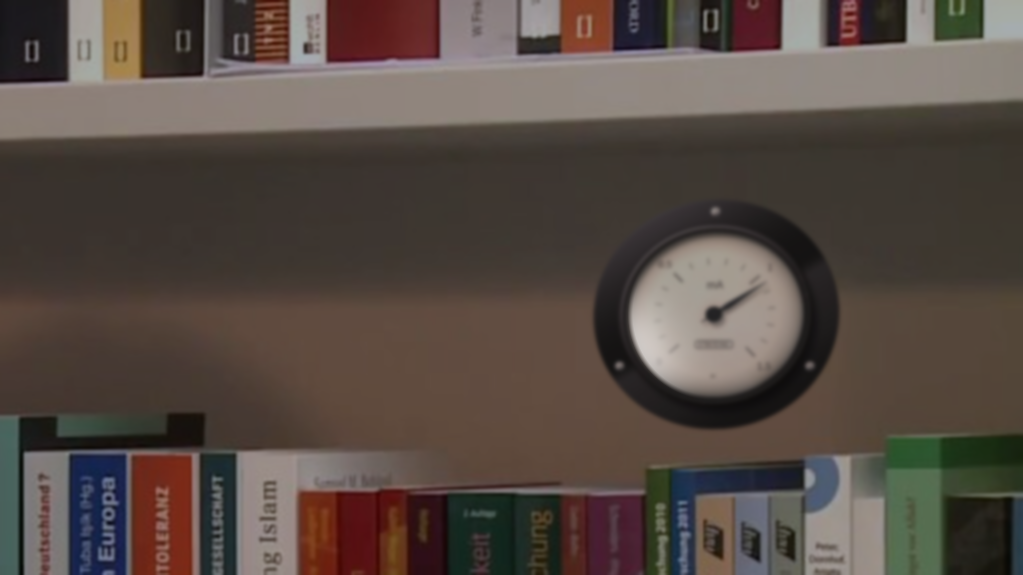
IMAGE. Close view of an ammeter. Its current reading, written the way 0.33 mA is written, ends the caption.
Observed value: 1.05 mA
